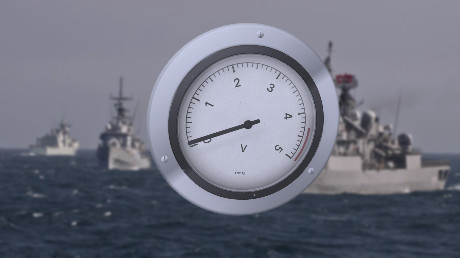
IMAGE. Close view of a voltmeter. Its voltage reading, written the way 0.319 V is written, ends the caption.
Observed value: 0.1 V
